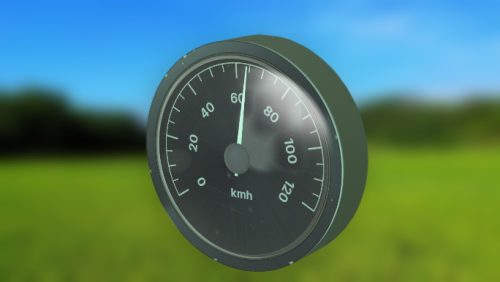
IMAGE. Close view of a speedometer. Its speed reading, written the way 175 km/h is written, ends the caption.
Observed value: 65 km/h
